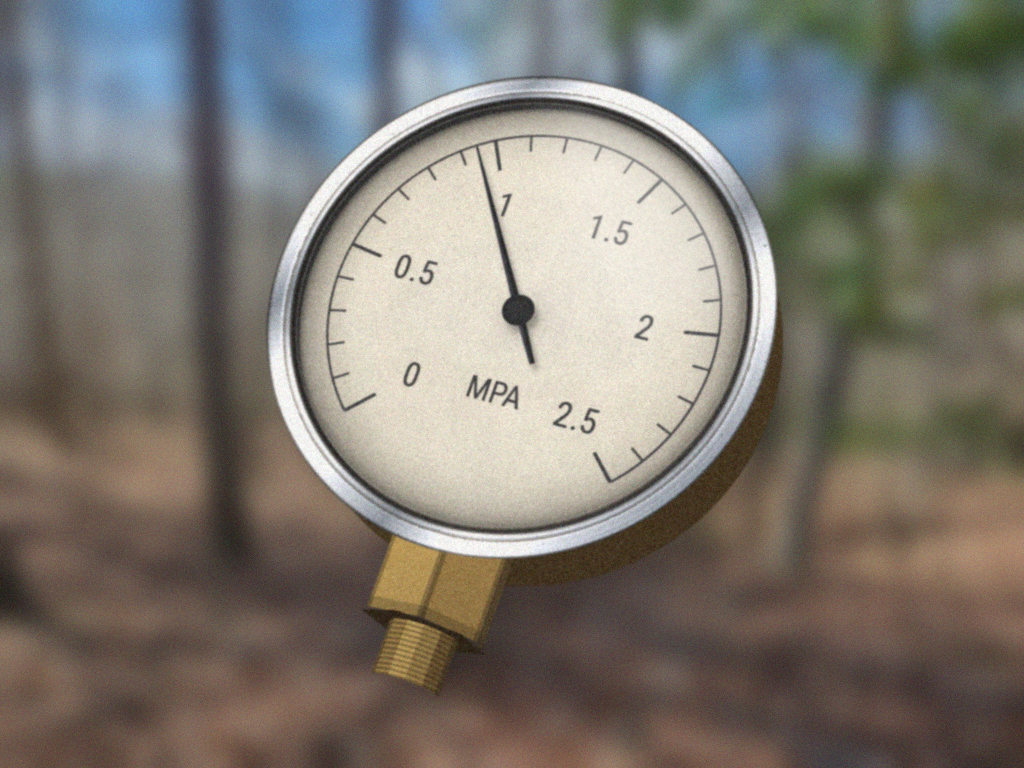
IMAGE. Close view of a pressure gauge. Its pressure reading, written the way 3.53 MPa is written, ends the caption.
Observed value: 0.95 MPa
